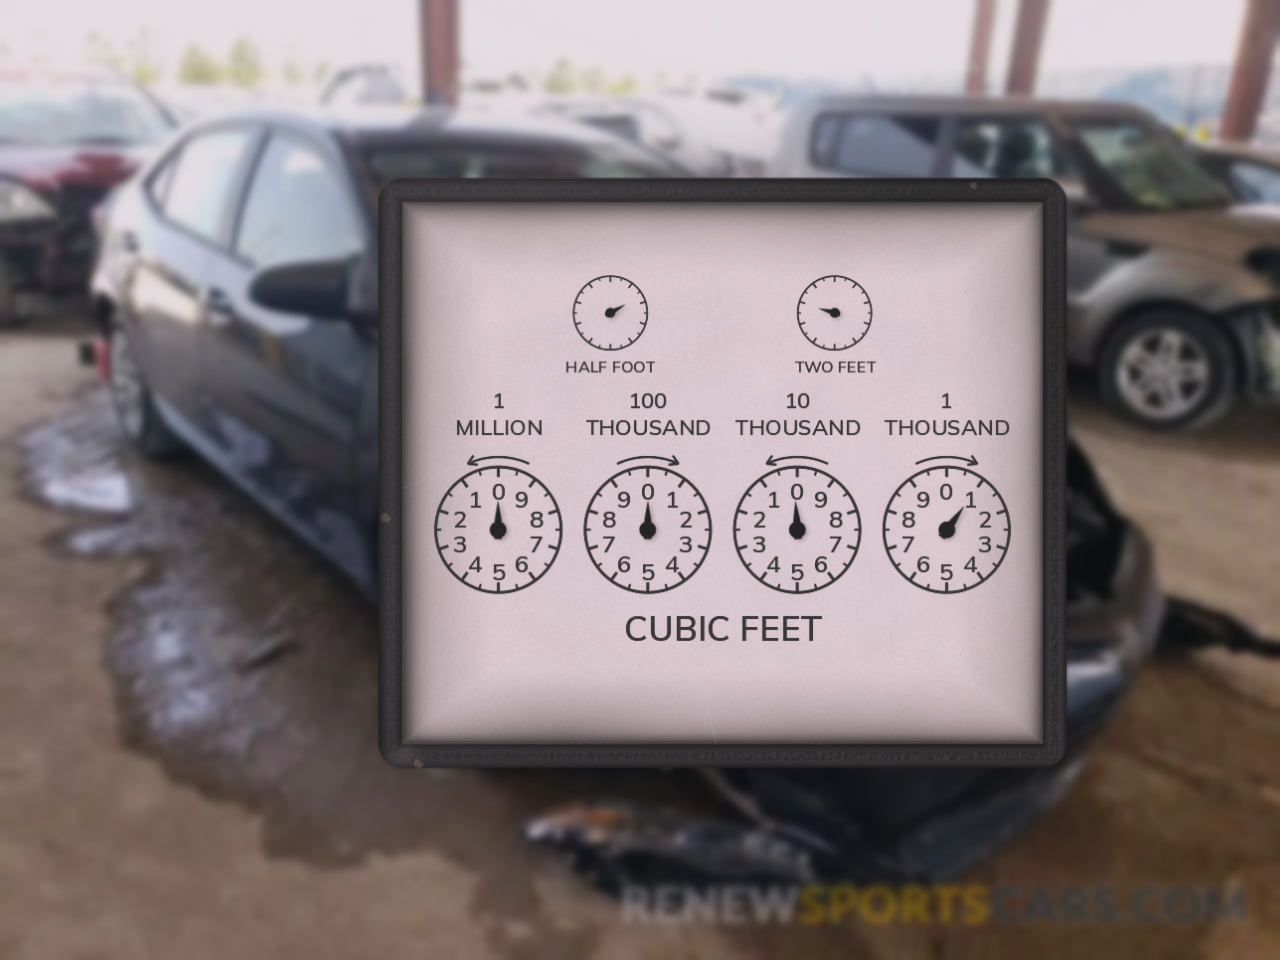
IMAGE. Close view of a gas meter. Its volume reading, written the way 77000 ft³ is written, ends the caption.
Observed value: 100 ft³
